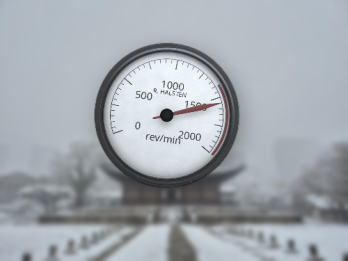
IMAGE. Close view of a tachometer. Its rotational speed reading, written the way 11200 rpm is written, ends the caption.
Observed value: 1550 rpm
